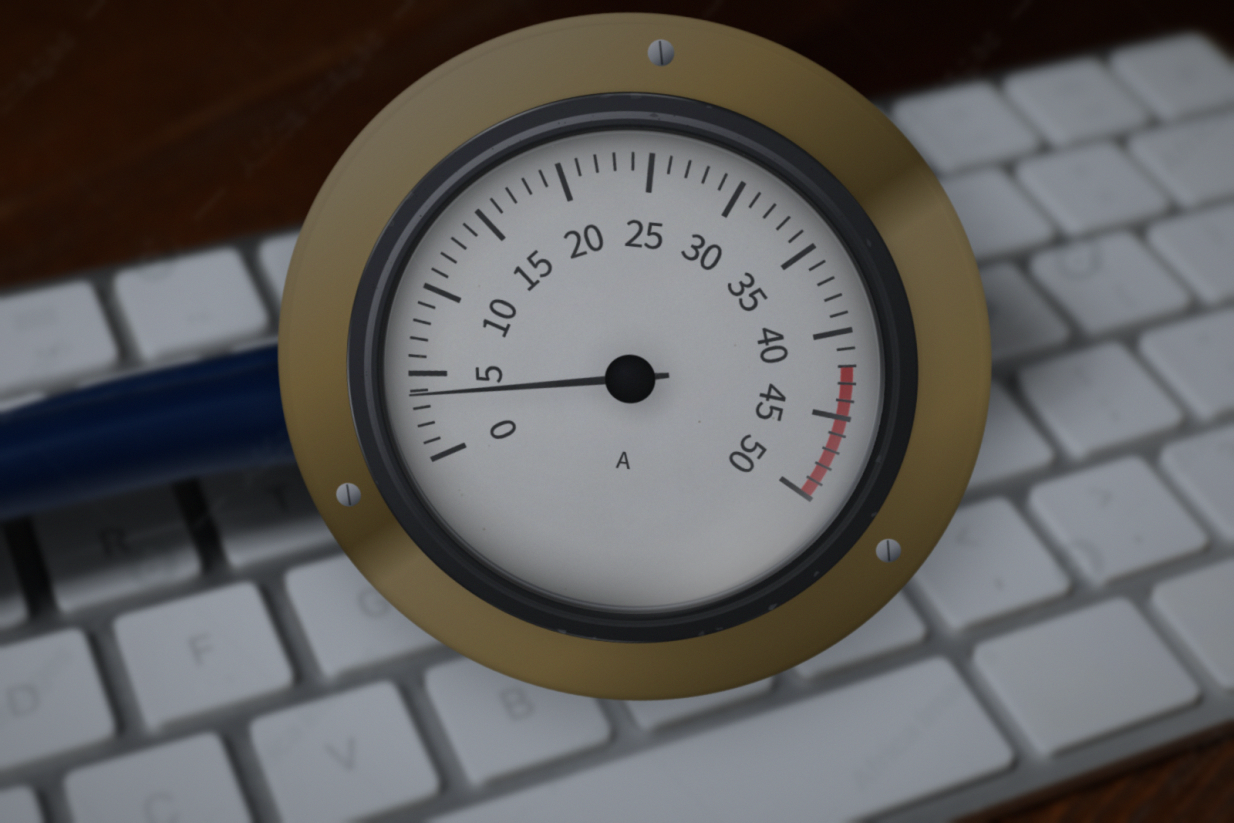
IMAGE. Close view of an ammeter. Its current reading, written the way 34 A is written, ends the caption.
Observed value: 4 A
